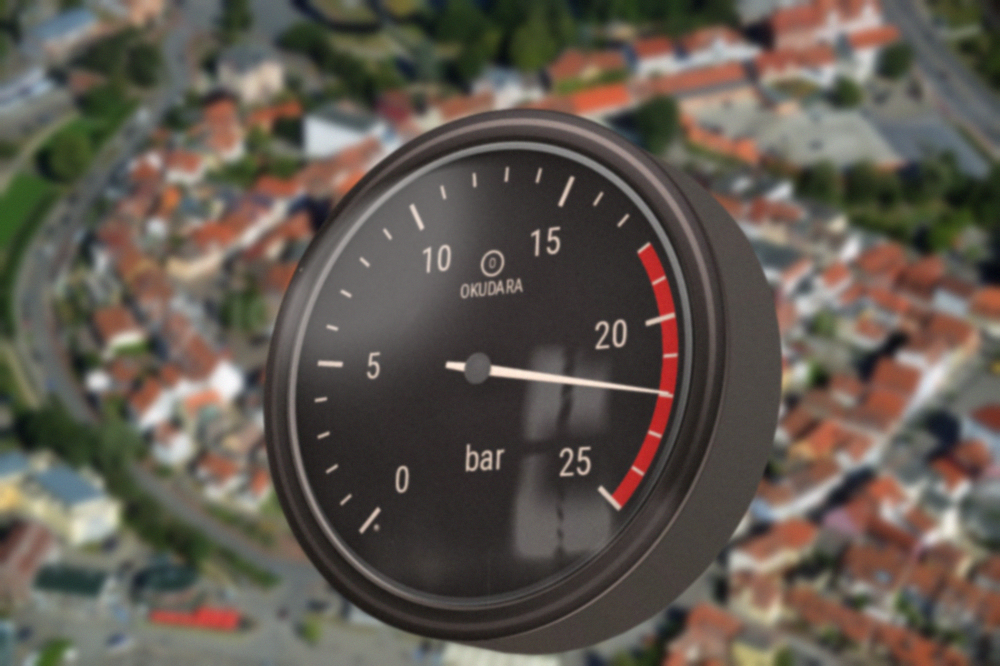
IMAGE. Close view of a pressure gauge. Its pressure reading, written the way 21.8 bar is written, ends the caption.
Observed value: 22 bar
